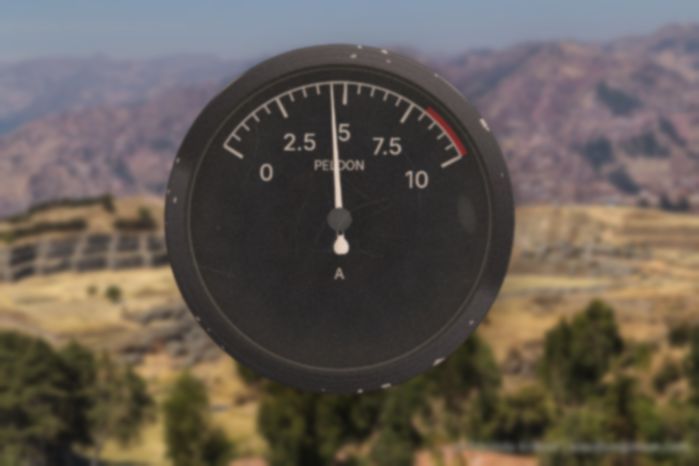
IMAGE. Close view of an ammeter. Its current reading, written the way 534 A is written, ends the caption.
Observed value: 4.5 A
